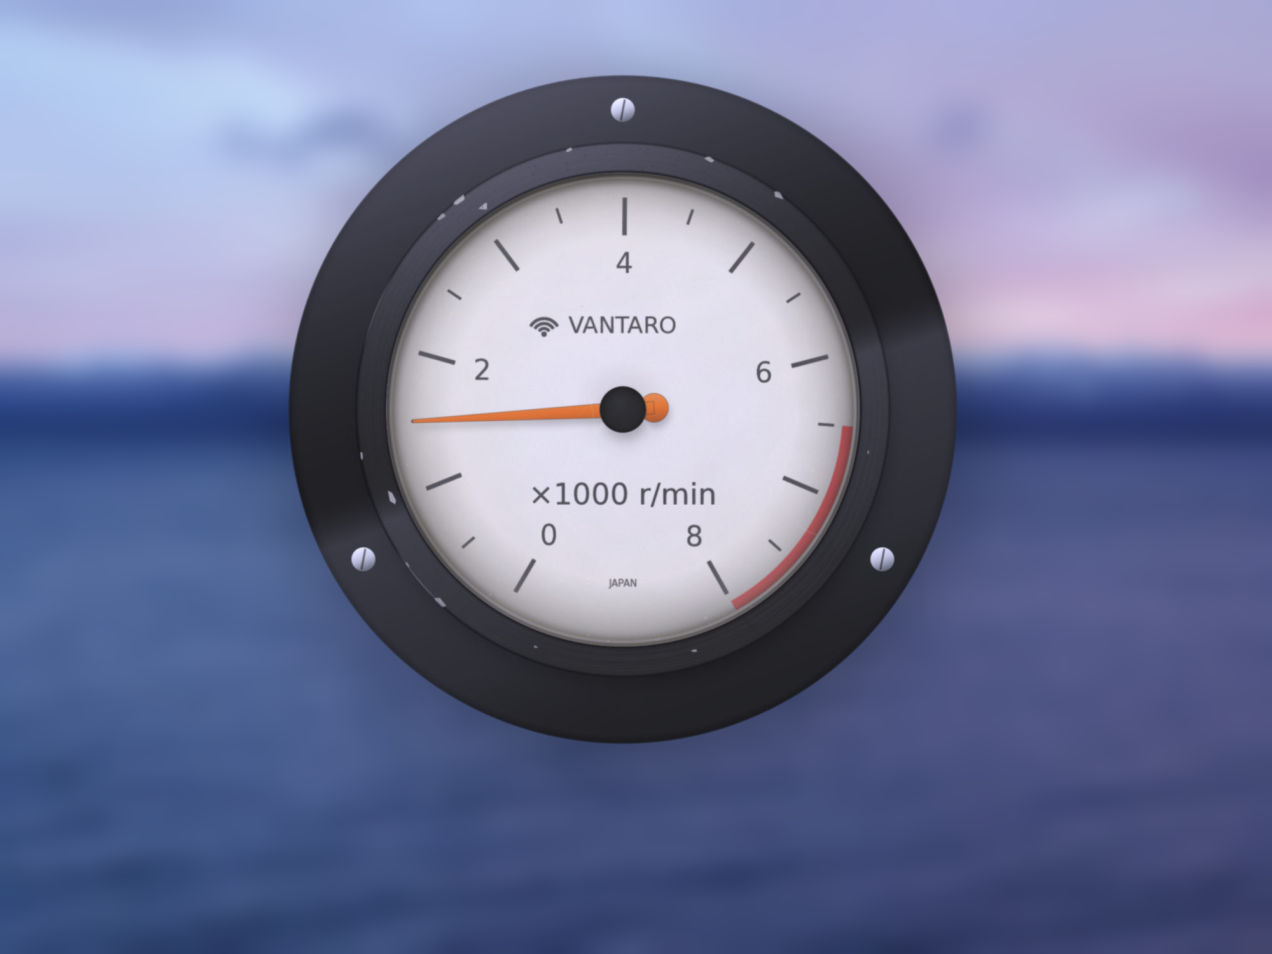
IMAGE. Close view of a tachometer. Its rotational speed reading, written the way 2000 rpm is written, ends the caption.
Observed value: 1500 rpm
